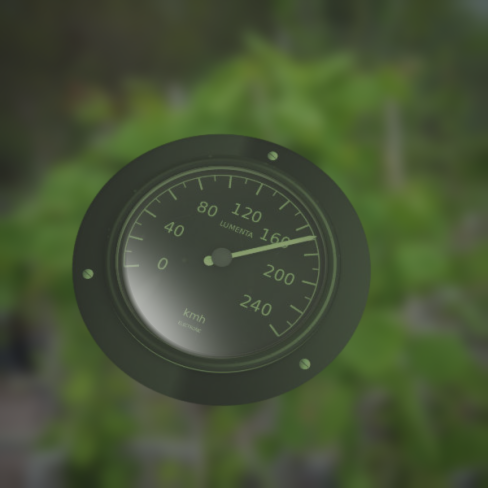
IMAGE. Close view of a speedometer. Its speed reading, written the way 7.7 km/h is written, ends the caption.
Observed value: 170 km/h
